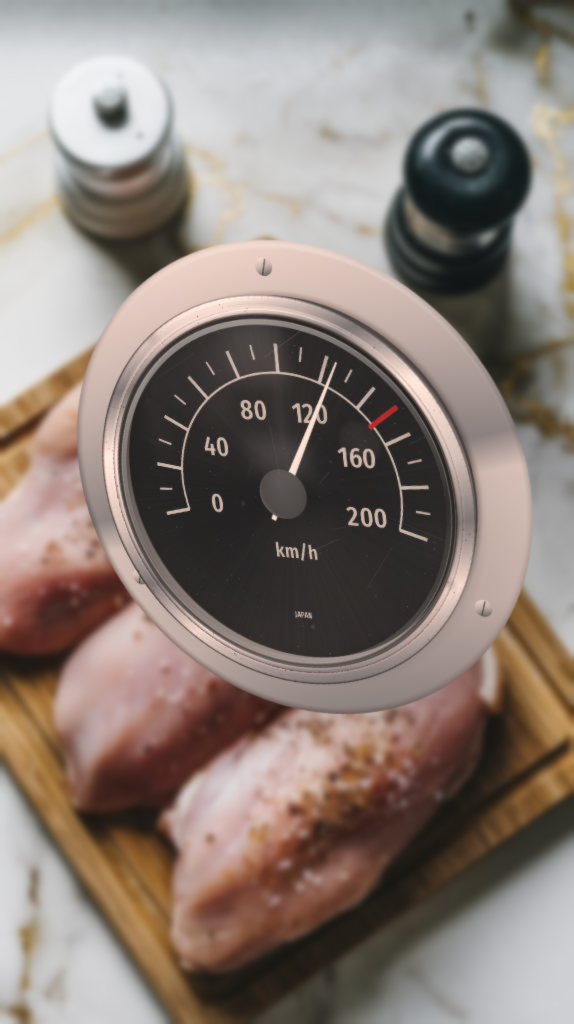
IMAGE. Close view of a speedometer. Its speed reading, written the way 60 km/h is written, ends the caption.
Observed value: 125 km/h
